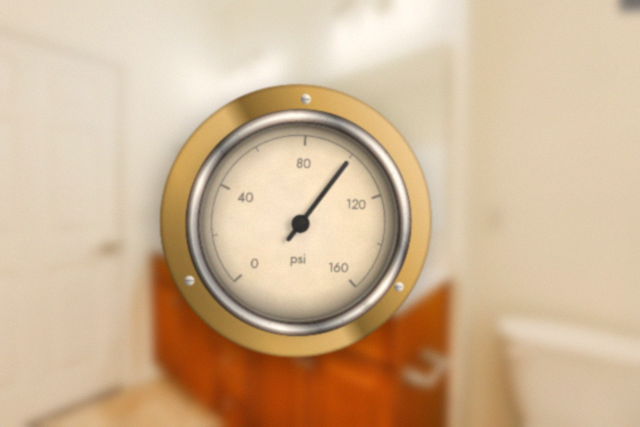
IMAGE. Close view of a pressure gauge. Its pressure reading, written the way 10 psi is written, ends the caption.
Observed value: 100 psi
